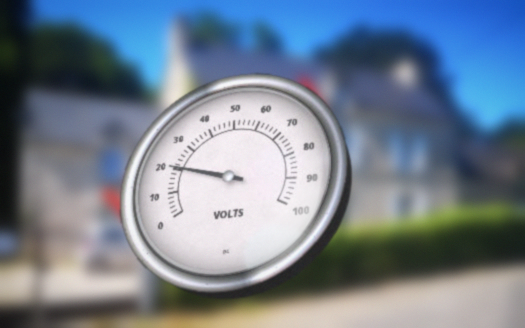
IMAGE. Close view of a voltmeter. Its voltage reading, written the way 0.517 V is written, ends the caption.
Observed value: 20 V
